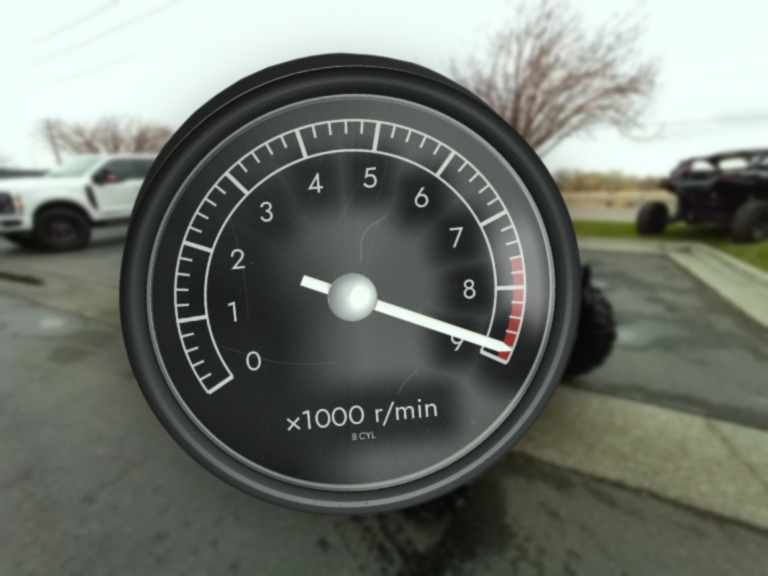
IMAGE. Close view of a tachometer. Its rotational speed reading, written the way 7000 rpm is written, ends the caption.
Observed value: 8800 rpm
